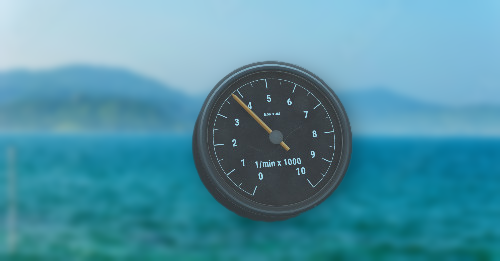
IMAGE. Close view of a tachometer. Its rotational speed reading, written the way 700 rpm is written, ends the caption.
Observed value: 3750 rpm
